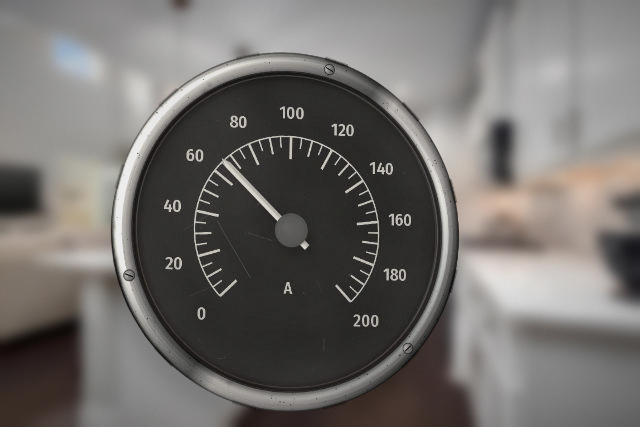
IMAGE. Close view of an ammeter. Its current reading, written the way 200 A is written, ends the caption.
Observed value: 65 A
